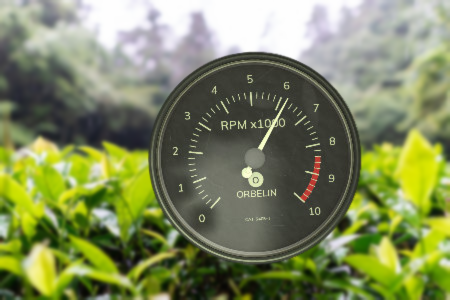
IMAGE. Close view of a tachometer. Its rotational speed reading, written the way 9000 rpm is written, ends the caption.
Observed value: 6200 rpm
